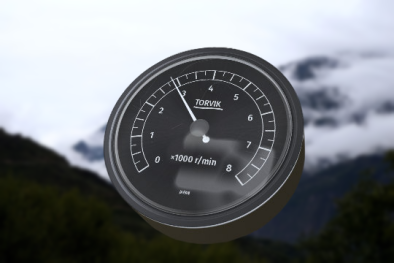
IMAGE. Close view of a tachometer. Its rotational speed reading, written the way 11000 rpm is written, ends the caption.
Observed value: 2875 rpm
